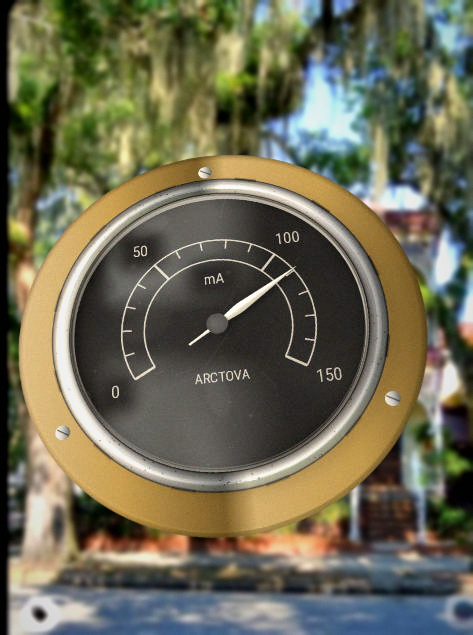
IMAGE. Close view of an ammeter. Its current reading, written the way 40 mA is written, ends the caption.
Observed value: 110 mA
